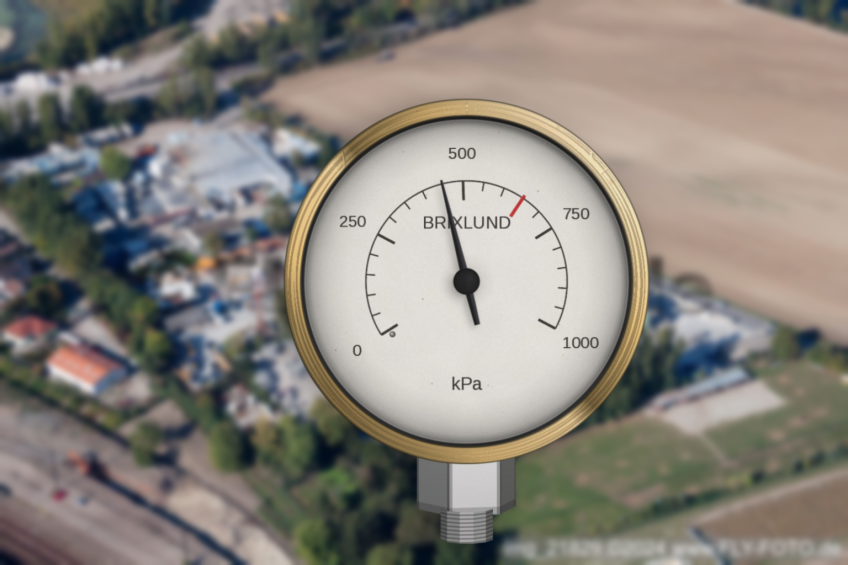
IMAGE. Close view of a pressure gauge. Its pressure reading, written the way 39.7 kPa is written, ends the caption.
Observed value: 450 kPa
